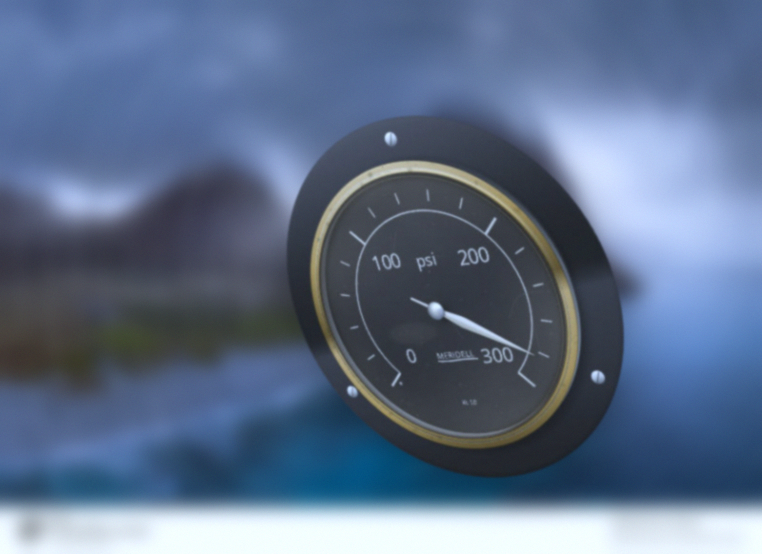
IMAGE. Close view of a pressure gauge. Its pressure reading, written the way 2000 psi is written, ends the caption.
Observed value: 280 psi
